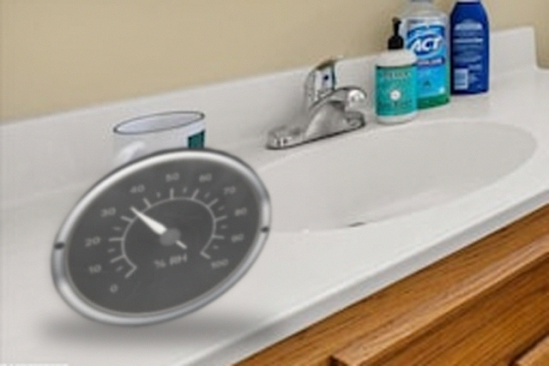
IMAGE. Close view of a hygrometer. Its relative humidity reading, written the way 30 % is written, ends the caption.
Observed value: 35 %
